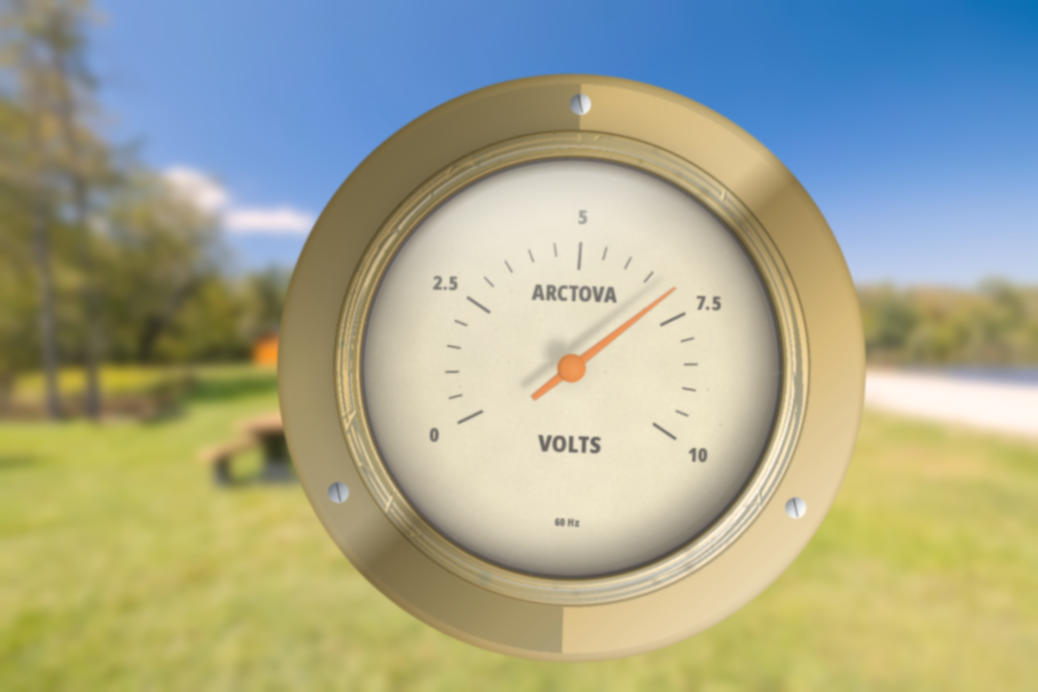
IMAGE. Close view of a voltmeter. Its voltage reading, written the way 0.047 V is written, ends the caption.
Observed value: 7 V
